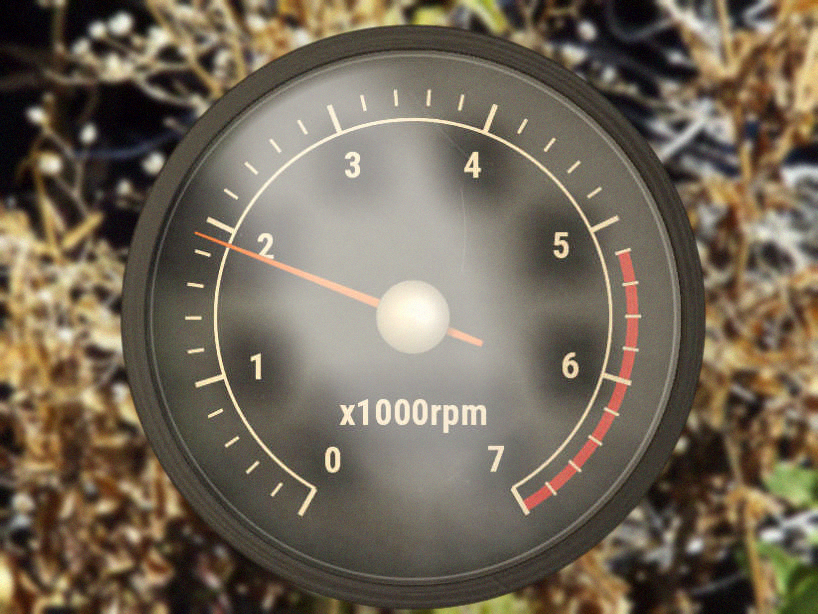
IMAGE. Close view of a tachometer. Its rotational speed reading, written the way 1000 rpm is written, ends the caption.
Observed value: 1900 rpm
